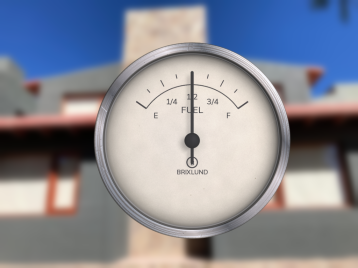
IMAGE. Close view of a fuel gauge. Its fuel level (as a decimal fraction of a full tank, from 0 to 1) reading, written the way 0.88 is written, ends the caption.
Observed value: 0.5
